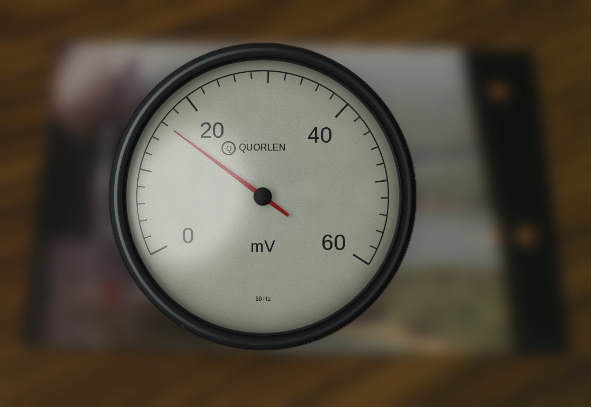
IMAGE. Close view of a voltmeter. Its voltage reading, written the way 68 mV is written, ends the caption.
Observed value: 16 mV
